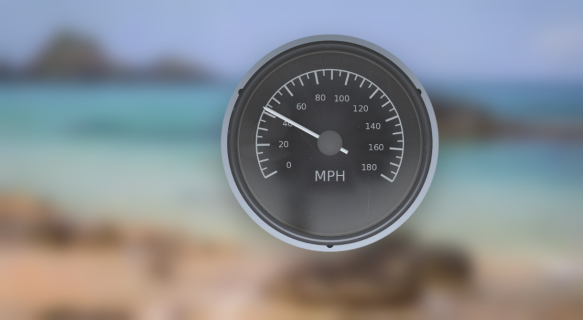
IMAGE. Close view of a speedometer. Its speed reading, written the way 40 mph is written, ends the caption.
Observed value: 42.5 mph
